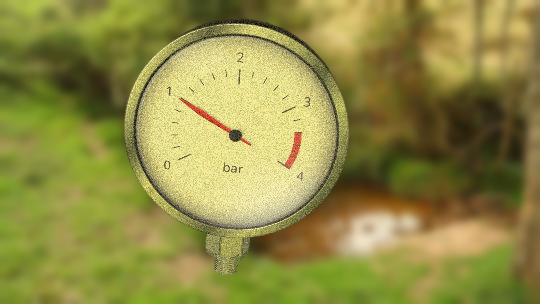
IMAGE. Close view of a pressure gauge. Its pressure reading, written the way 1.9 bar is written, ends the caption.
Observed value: 1 bar
